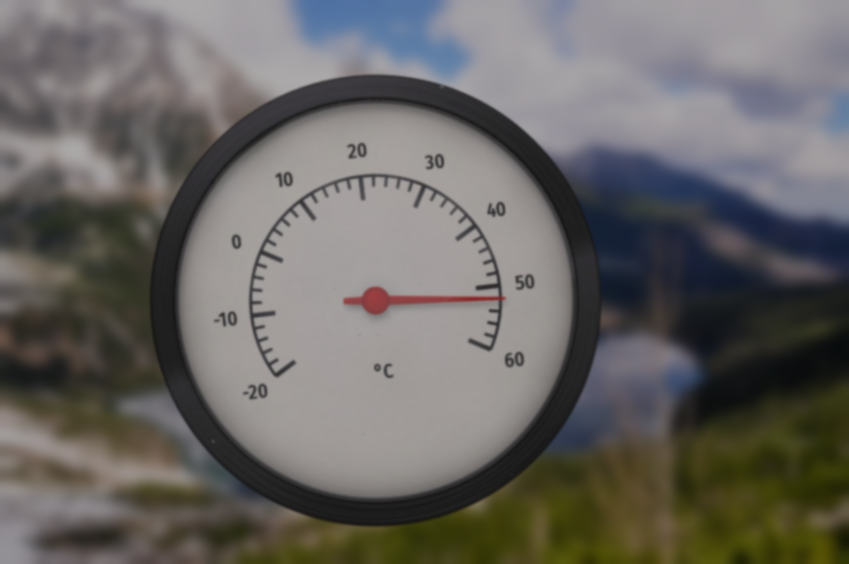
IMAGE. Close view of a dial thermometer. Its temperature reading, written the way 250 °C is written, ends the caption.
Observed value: 52 °C
